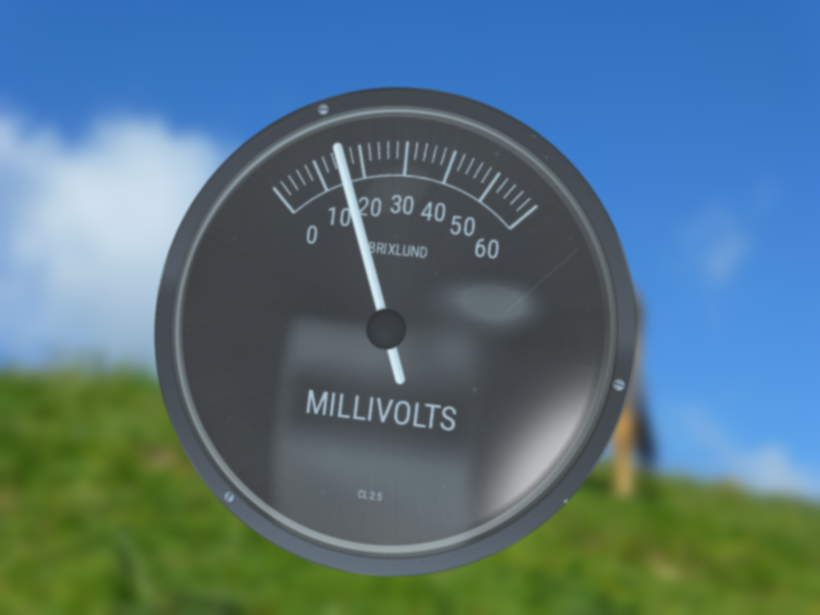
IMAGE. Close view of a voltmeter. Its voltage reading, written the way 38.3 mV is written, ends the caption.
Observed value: 16 mV
